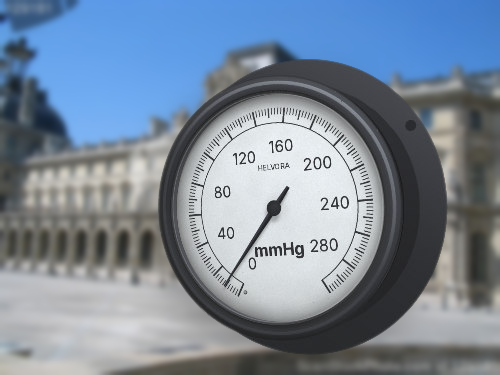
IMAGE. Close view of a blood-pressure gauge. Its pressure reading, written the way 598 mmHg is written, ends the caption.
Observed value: 10 mmHg
